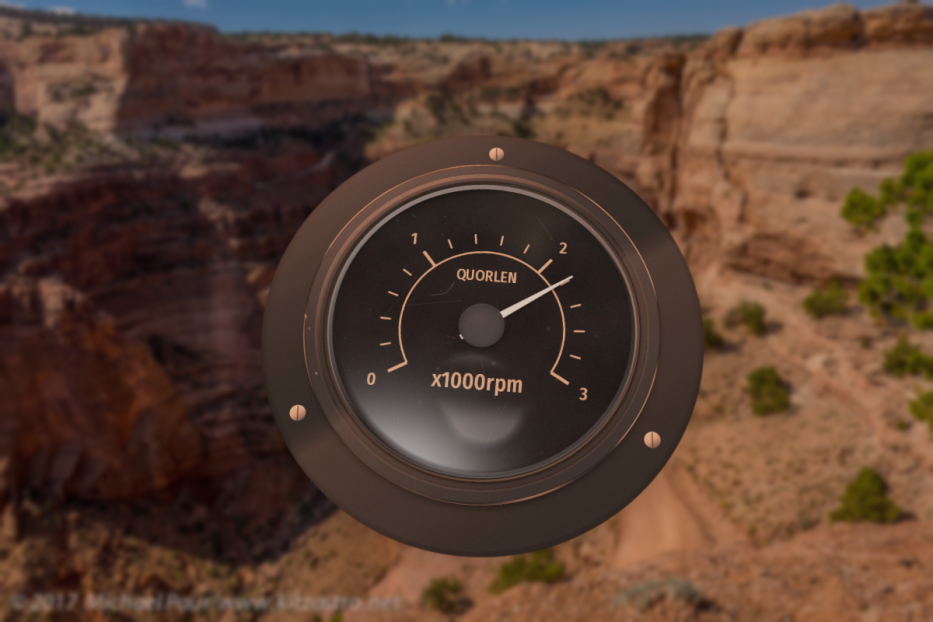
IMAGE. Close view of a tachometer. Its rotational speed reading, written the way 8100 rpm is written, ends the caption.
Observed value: 2200 rpm
